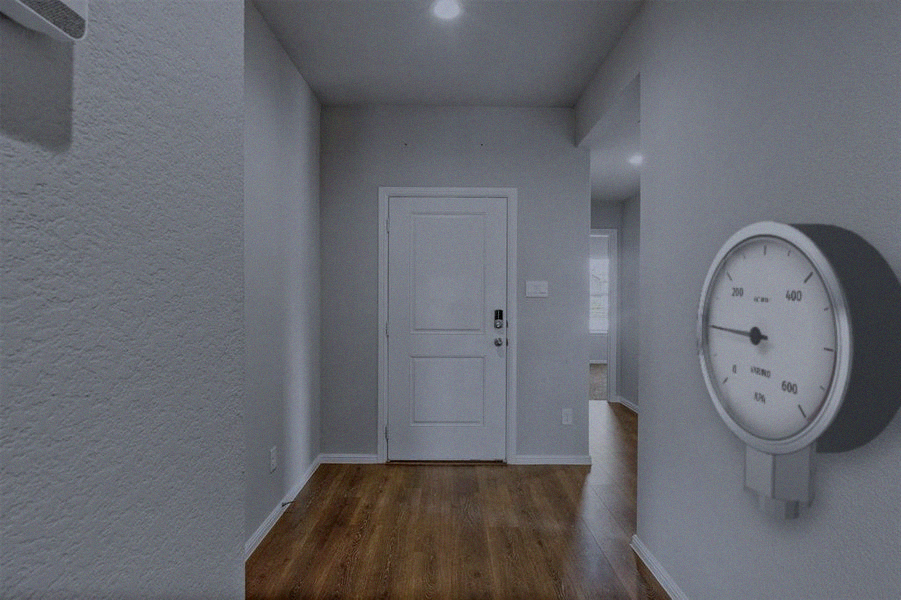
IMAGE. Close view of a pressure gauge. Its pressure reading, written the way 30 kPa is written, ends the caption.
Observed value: 100 kPa
